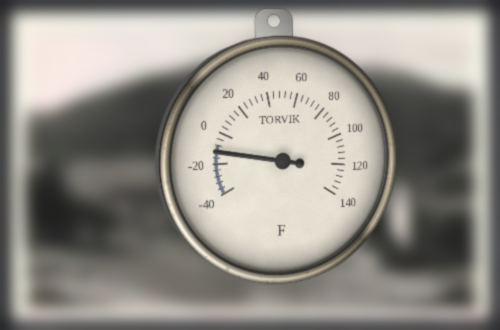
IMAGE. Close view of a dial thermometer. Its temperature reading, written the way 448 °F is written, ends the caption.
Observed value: -12 °F
